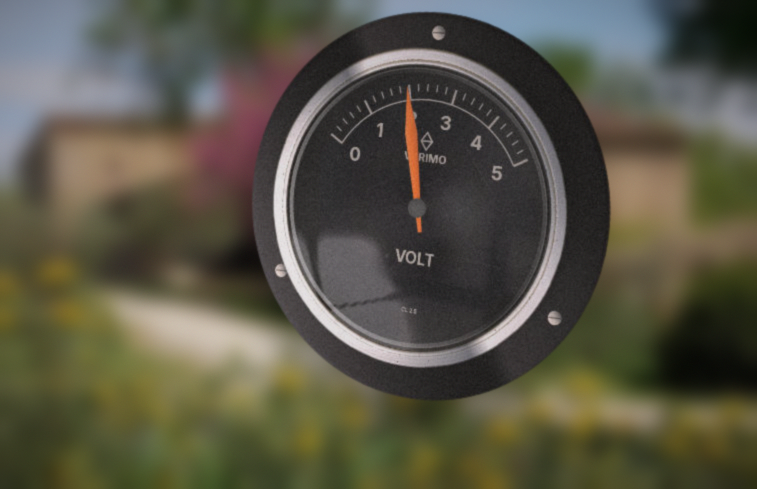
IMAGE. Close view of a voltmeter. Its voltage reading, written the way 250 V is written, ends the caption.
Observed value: 2 V
